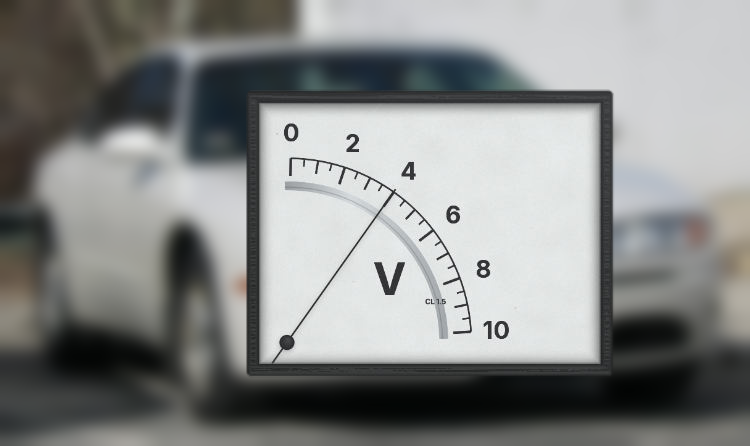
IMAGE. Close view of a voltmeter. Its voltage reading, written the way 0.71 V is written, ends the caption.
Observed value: 4 V
